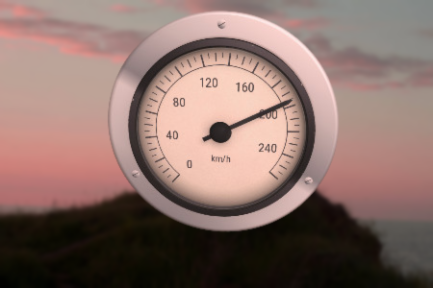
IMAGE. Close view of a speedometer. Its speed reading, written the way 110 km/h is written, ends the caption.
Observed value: 195 km/h
